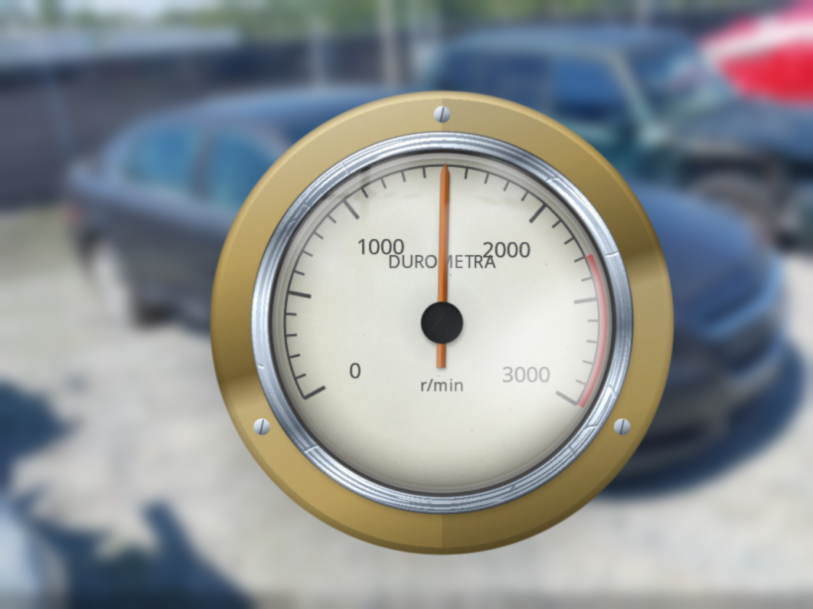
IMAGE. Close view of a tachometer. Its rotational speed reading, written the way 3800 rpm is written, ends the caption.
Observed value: 1500 rpm
